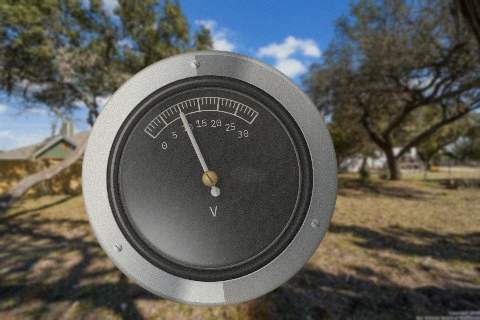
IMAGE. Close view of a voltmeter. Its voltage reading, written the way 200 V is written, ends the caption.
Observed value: 10 V
